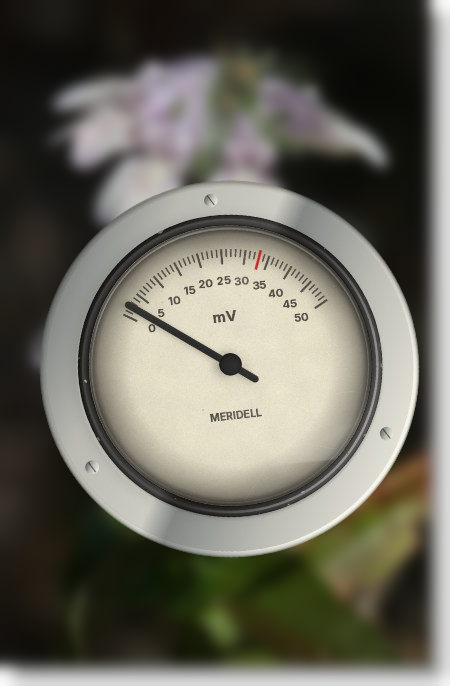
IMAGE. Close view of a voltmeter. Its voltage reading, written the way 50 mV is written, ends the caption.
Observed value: 2 mV
